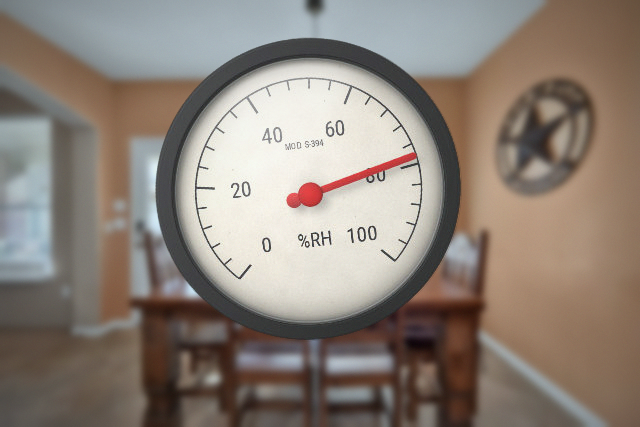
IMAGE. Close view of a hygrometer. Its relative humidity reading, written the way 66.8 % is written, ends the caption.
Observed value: 78 %
